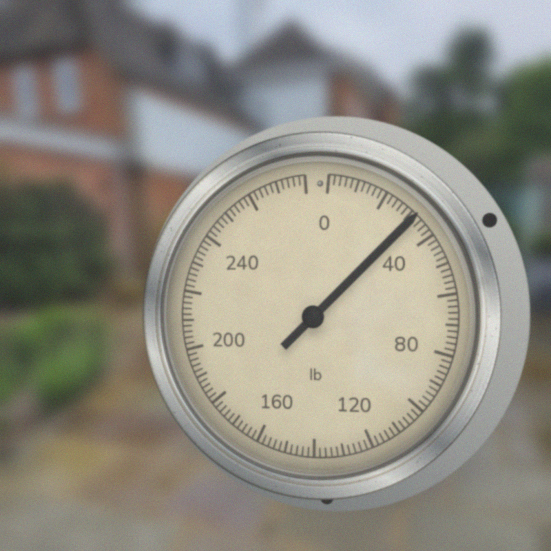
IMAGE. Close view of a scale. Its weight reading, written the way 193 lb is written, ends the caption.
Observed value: 32 lb
